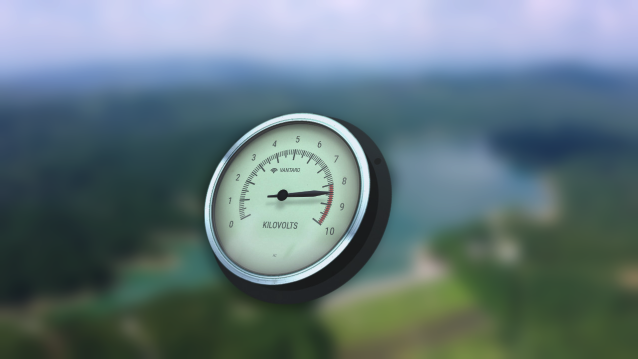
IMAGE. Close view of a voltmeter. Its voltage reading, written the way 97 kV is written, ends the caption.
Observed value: 8.5 kV
